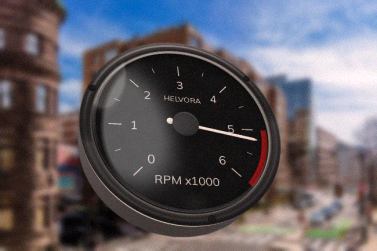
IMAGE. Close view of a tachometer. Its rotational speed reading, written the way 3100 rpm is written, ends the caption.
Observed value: 5250 rpm
